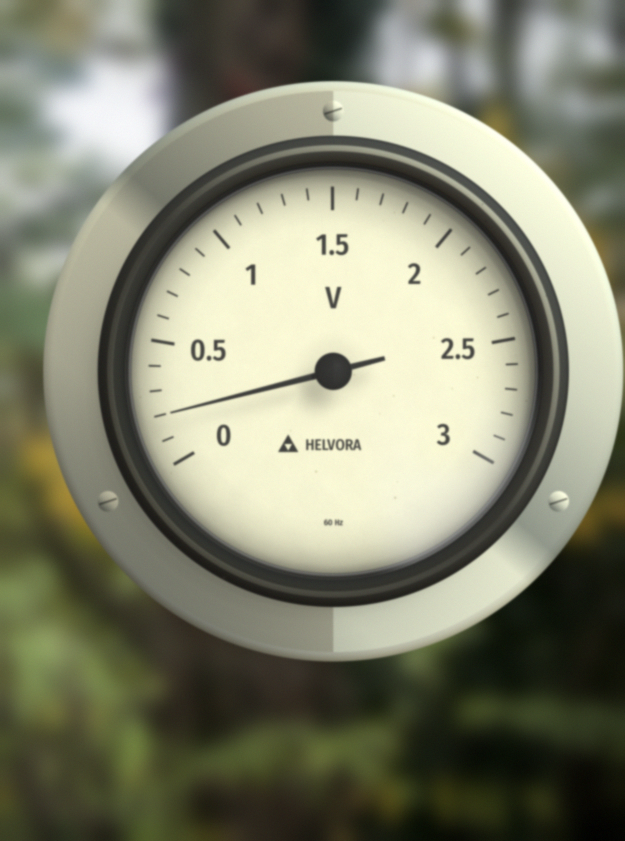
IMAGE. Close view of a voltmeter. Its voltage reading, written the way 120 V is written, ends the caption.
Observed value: 0.2 V
